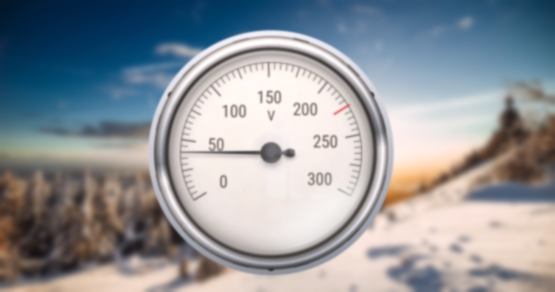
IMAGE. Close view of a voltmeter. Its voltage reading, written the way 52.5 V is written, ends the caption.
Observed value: 40 V
